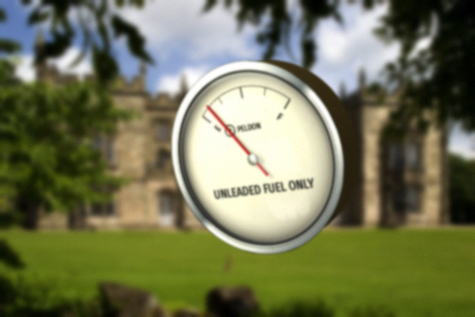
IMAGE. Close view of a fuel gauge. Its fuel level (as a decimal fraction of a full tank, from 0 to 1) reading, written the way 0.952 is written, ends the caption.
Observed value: 0.125
